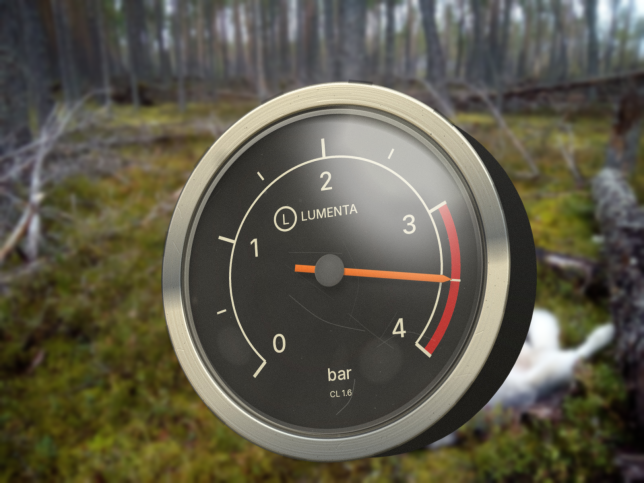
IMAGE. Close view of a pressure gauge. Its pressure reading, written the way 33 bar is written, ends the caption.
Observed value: 3.5 bar
